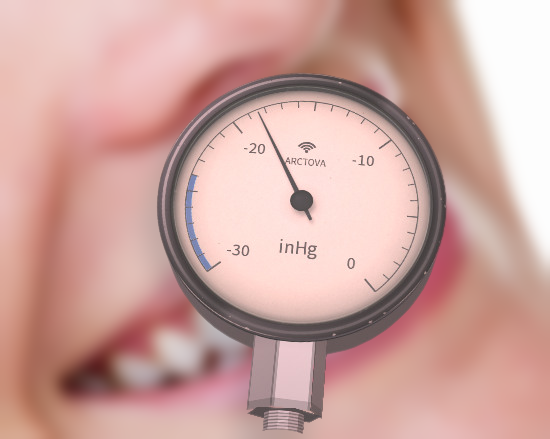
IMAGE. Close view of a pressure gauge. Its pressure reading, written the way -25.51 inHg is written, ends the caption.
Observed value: -18.5 inHg
